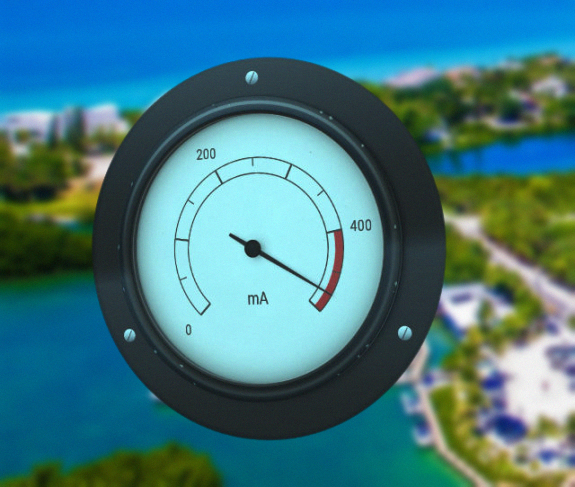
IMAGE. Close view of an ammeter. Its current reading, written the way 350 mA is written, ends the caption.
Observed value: 475 mA
